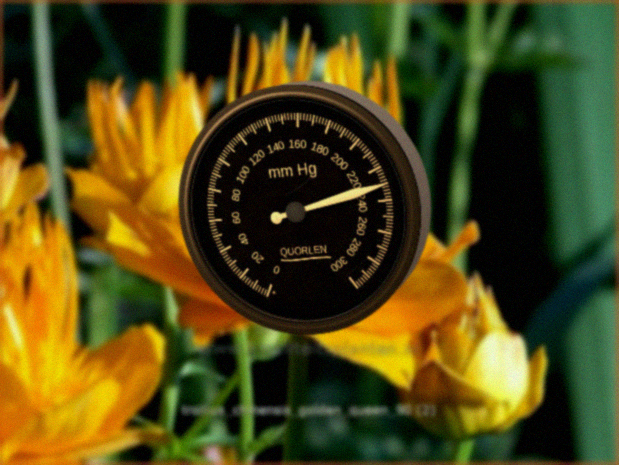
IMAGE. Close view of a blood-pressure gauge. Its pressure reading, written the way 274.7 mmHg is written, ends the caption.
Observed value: 230 mmHg
